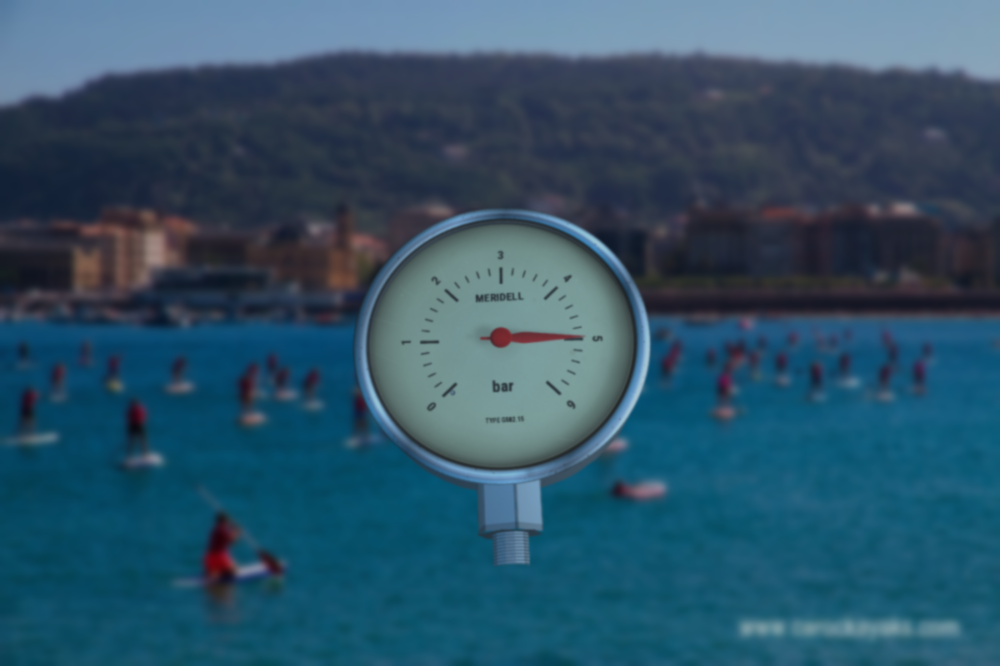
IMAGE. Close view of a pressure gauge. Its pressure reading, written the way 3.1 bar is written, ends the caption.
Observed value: 5 bar
